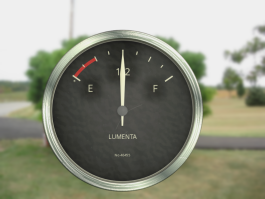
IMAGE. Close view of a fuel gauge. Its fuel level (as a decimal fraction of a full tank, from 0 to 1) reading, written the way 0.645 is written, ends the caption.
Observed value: 0.5
